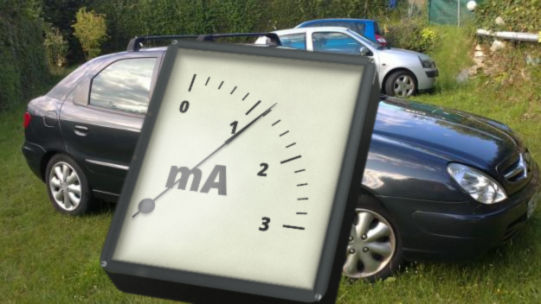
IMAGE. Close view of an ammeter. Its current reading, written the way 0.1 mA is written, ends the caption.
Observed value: 1.2 mA
